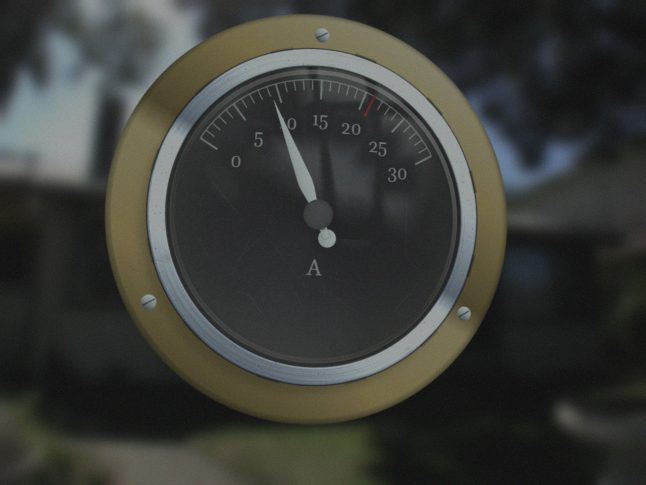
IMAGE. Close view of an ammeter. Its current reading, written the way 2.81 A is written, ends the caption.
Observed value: 9 A
